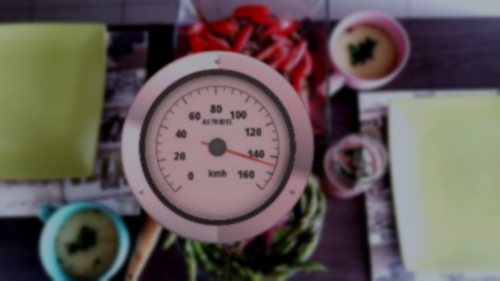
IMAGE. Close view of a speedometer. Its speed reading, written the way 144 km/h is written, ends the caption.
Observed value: 145 km/h
